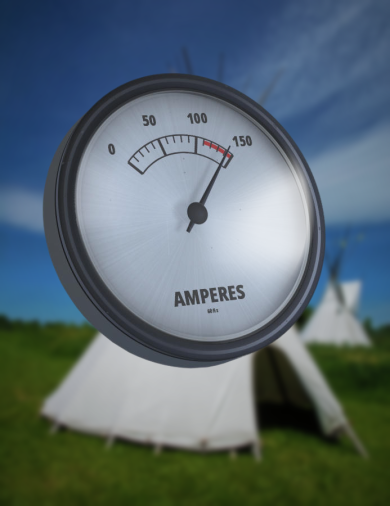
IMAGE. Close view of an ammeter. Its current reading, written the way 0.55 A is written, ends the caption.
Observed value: 140 A
